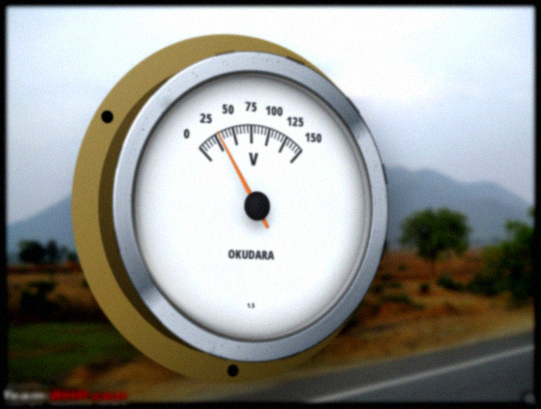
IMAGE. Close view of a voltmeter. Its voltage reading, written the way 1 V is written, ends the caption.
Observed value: 25 V
